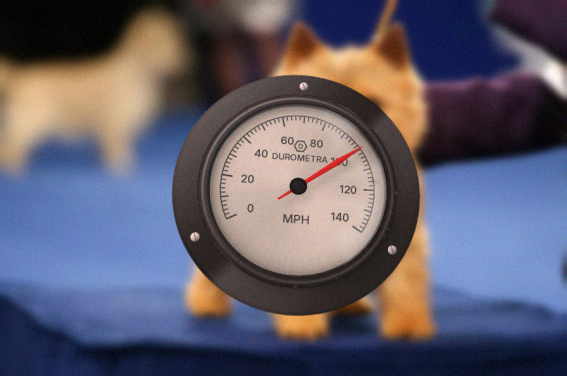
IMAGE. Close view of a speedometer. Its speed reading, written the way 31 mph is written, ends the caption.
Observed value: 100 mph
